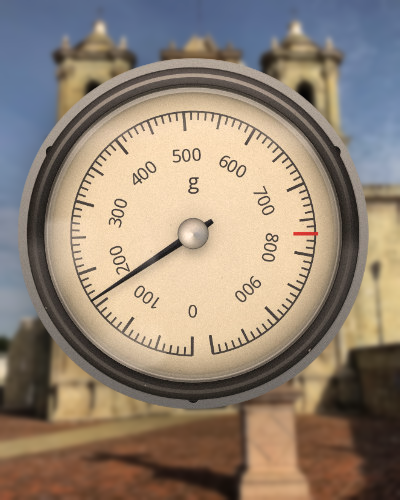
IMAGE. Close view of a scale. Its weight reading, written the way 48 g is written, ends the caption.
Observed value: 160 g
